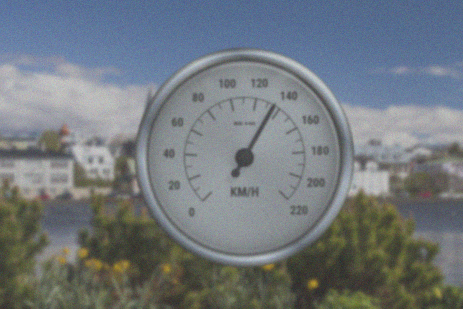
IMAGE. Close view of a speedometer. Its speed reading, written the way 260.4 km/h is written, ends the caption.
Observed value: 135 km/h
